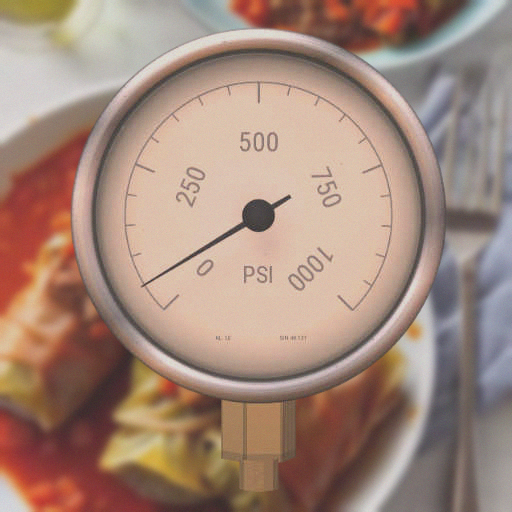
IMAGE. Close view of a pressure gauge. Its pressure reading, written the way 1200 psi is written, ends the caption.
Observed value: 50 psi
